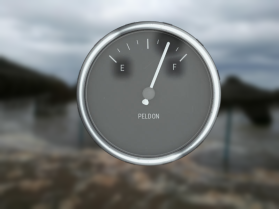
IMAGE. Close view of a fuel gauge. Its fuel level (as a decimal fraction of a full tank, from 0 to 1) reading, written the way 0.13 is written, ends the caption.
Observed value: 0.75
